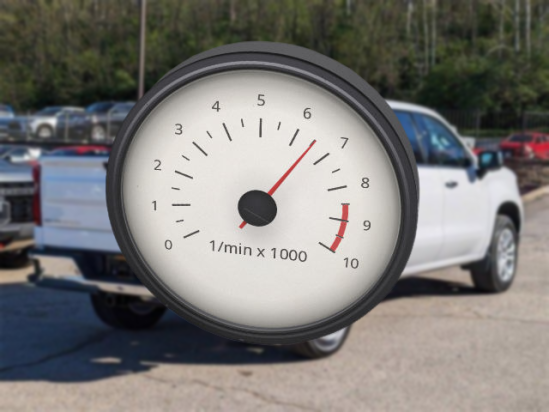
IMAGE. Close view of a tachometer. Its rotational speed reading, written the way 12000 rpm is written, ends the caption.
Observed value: 6500 rpm
